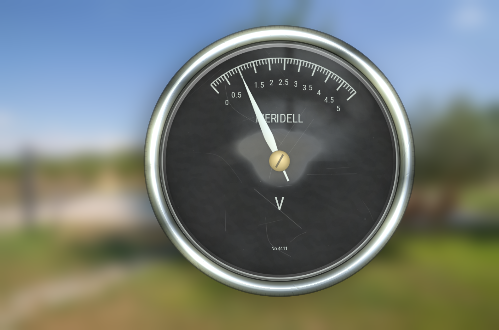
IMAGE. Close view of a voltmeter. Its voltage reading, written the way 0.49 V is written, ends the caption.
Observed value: 1 V
